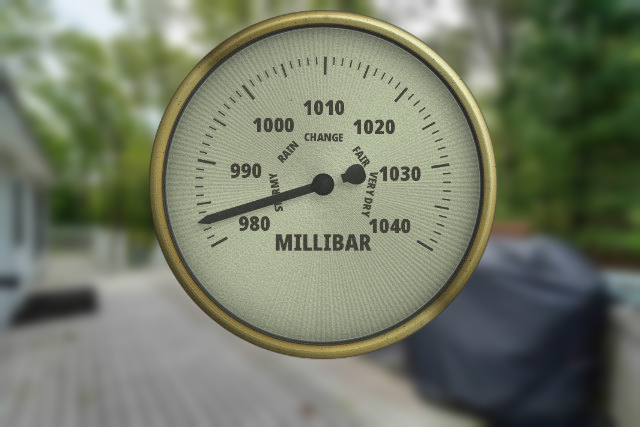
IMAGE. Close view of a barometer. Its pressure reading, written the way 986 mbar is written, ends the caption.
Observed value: 983 mbar
